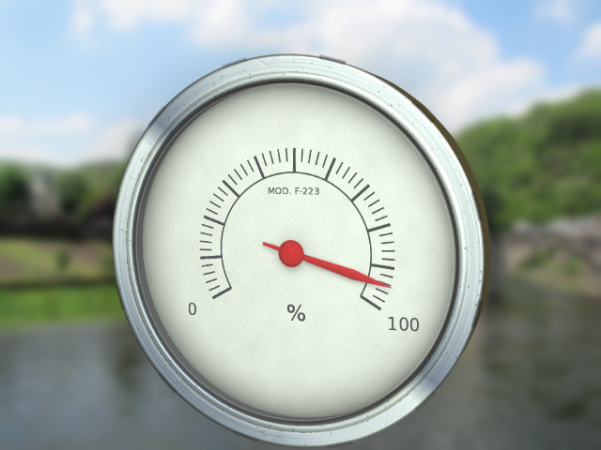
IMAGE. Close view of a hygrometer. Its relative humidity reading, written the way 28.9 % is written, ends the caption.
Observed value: 94 %
